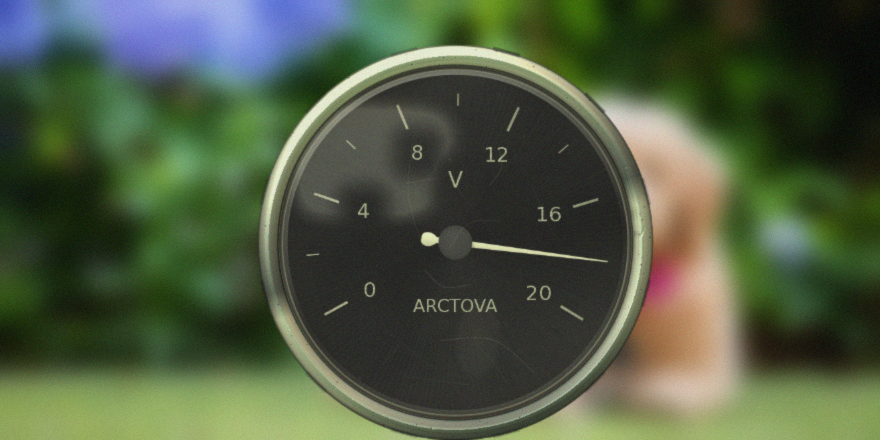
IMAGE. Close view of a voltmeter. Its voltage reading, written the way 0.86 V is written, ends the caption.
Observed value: 18 V
